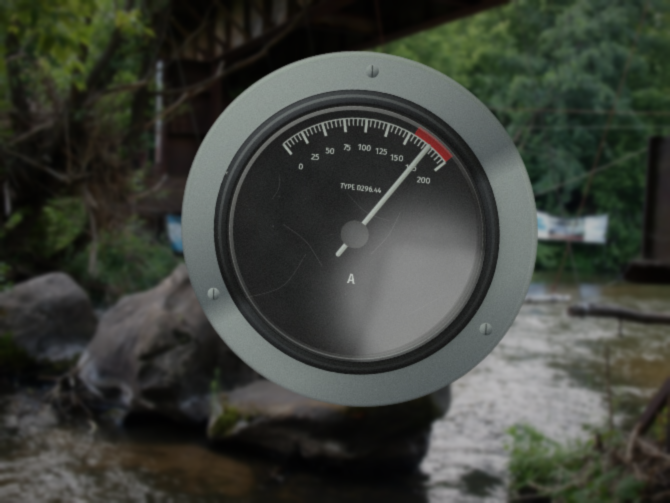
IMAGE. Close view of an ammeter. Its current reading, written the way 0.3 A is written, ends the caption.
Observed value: 175 A
